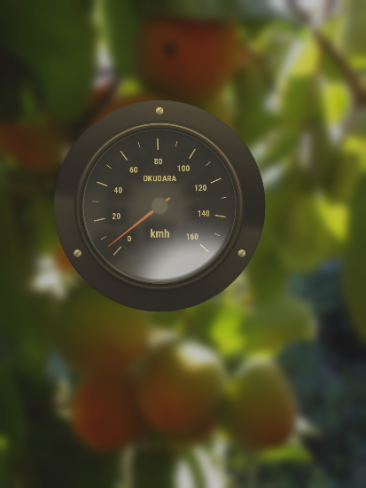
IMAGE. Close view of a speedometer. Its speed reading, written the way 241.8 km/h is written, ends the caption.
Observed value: 5 km/h
